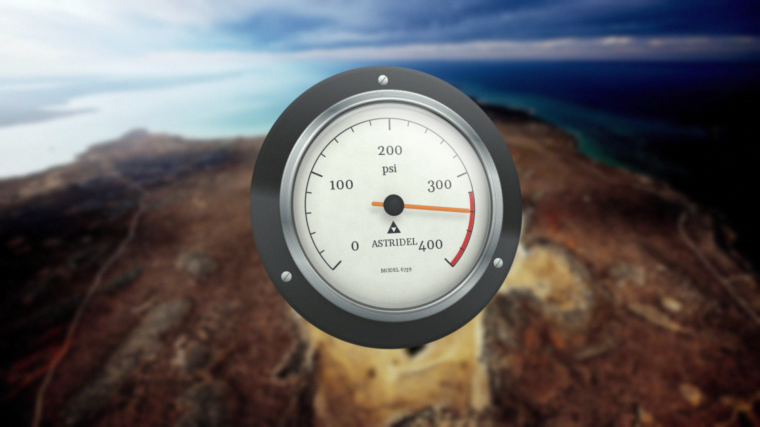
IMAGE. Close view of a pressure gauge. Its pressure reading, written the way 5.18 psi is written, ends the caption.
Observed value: 340 psi
